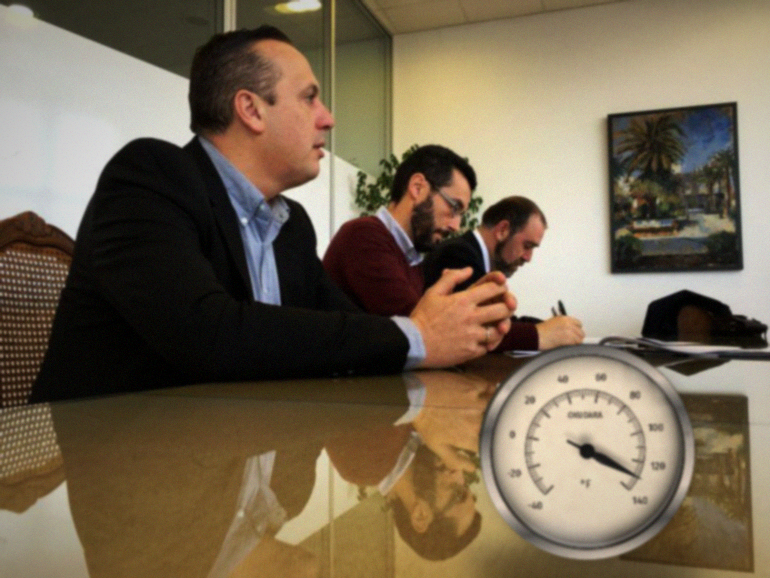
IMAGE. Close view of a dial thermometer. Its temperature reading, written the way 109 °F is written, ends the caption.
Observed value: 130 °F
